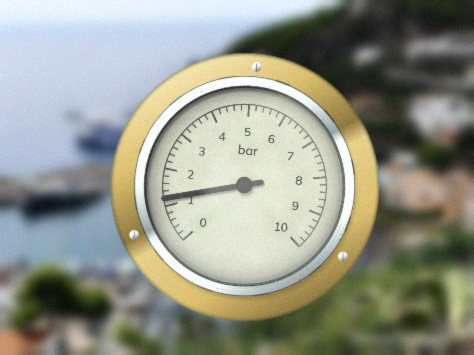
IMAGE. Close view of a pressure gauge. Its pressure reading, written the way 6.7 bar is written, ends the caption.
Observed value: 1.2 bar
